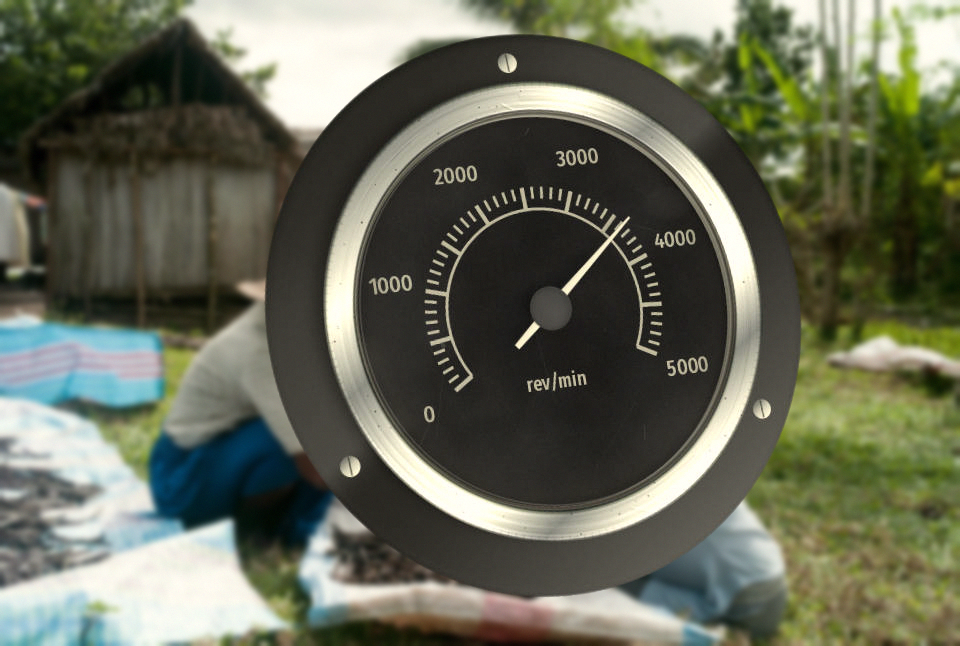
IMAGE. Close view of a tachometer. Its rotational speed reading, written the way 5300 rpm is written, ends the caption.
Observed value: 3600 rpm
